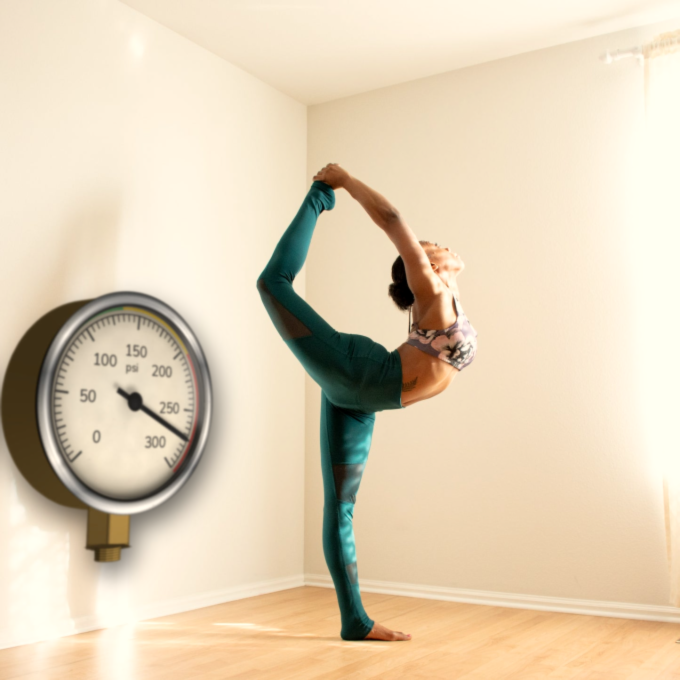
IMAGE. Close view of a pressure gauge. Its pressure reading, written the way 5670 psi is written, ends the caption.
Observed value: 275 psi
